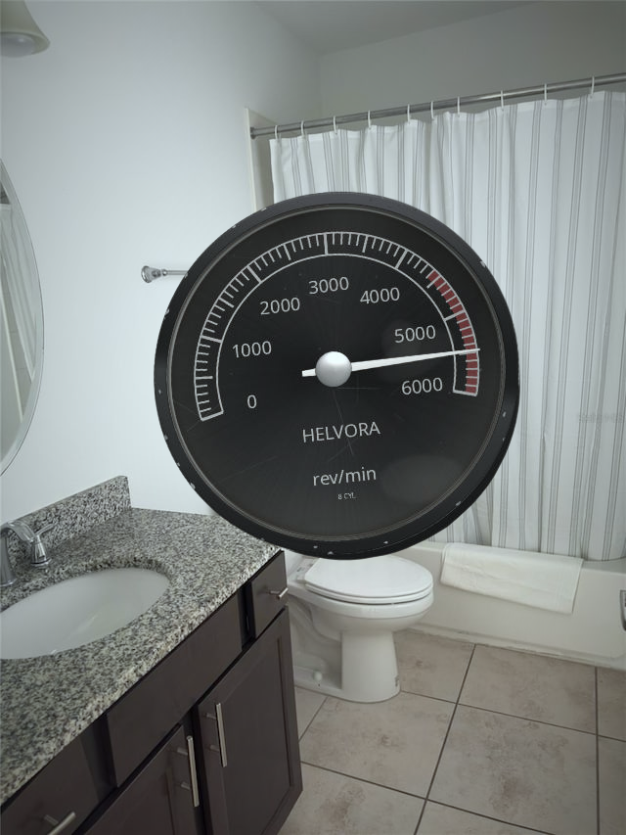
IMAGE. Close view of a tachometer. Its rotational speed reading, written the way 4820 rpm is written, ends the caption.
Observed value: 5500 rpm
